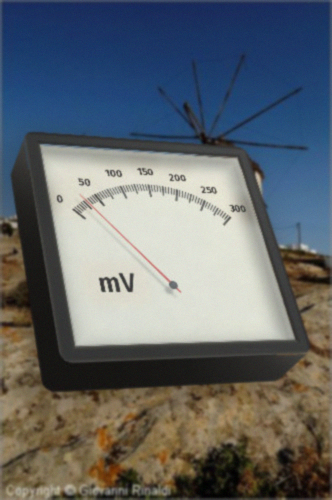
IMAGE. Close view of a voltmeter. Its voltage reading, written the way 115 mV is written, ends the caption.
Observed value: 25 mV
